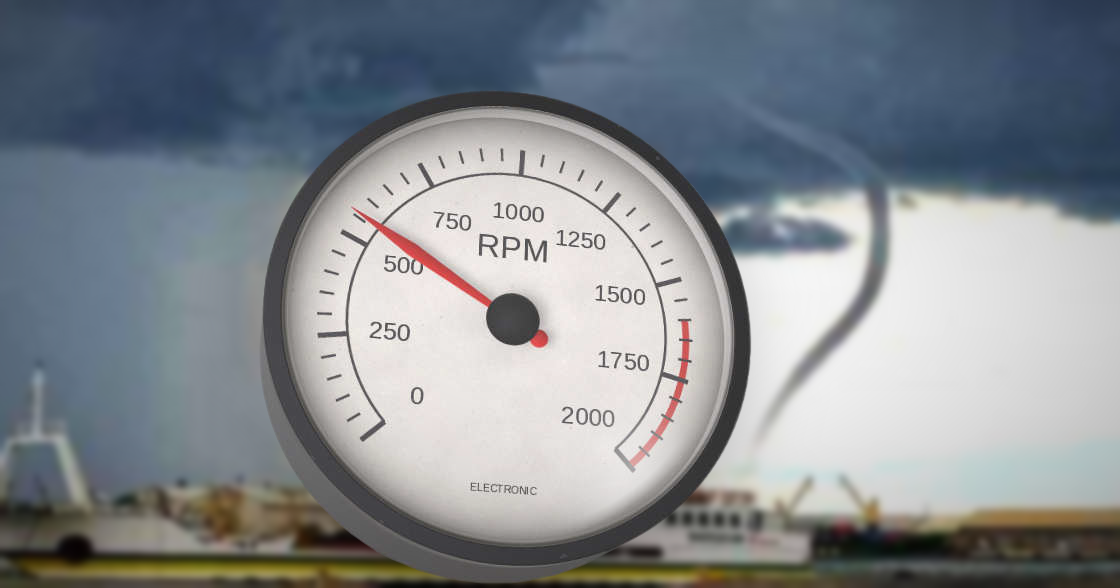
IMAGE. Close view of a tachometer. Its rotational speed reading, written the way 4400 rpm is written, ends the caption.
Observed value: 550 rpm
